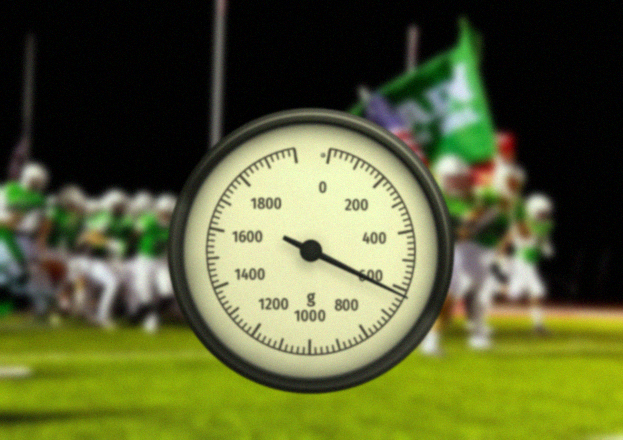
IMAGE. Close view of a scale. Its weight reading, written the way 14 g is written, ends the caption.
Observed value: 620 g
